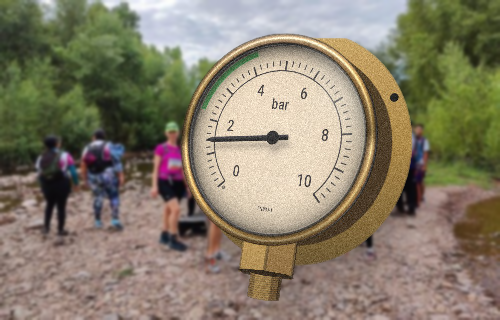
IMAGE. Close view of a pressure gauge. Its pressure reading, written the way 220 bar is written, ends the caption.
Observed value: 1.4 bar
